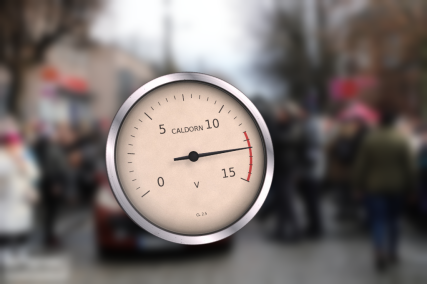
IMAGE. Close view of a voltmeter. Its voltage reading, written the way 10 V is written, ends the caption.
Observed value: 13 V
